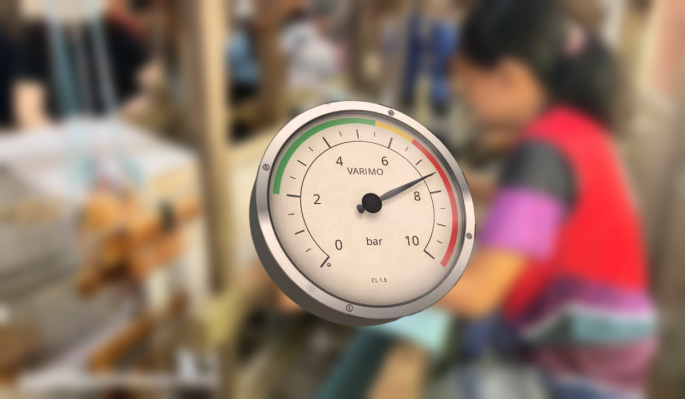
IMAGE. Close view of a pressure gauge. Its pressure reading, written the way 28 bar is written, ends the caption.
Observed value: 7.5 bar
